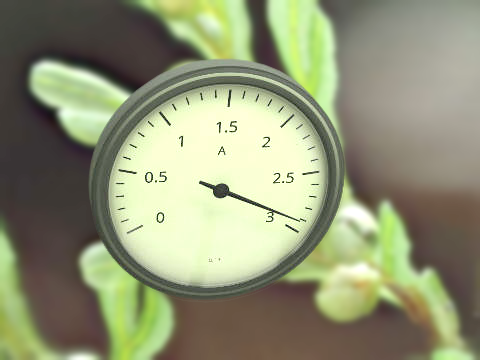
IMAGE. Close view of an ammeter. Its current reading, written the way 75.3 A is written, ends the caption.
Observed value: 2.9 A
